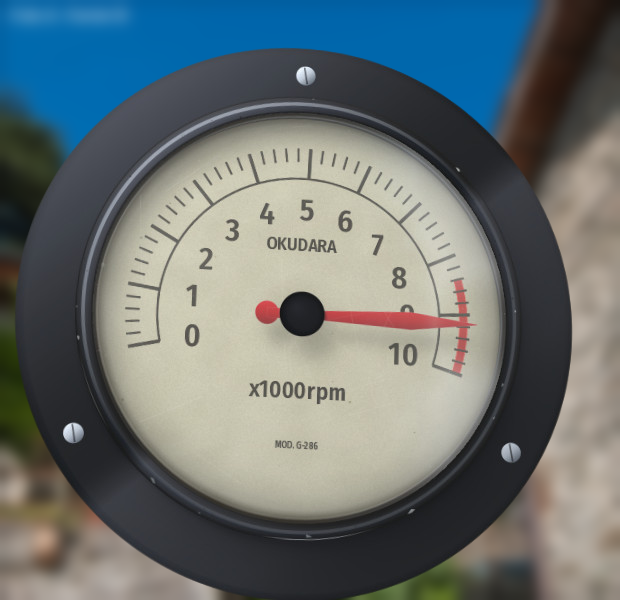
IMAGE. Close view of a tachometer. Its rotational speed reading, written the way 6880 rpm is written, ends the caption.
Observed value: 9200 rpm
